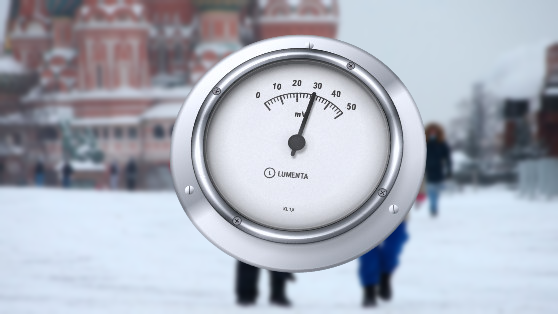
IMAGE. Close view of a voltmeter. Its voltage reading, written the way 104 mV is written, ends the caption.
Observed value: 30 mV
